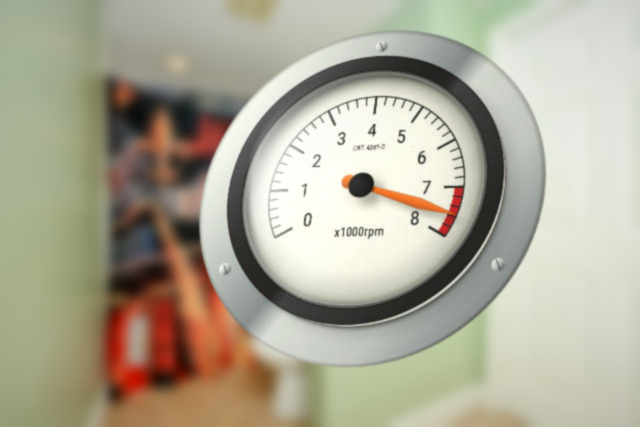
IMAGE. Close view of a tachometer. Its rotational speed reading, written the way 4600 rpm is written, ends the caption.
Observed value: 7600 rpm
